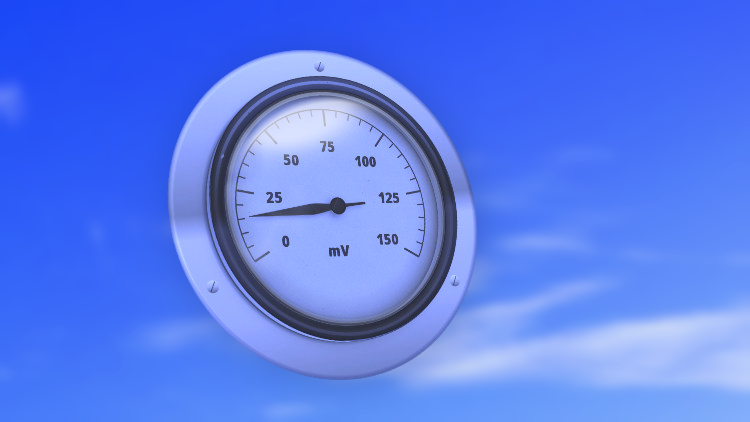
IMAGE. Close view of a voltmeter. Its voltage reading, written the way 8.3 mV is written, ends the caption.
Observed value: 15 mV
